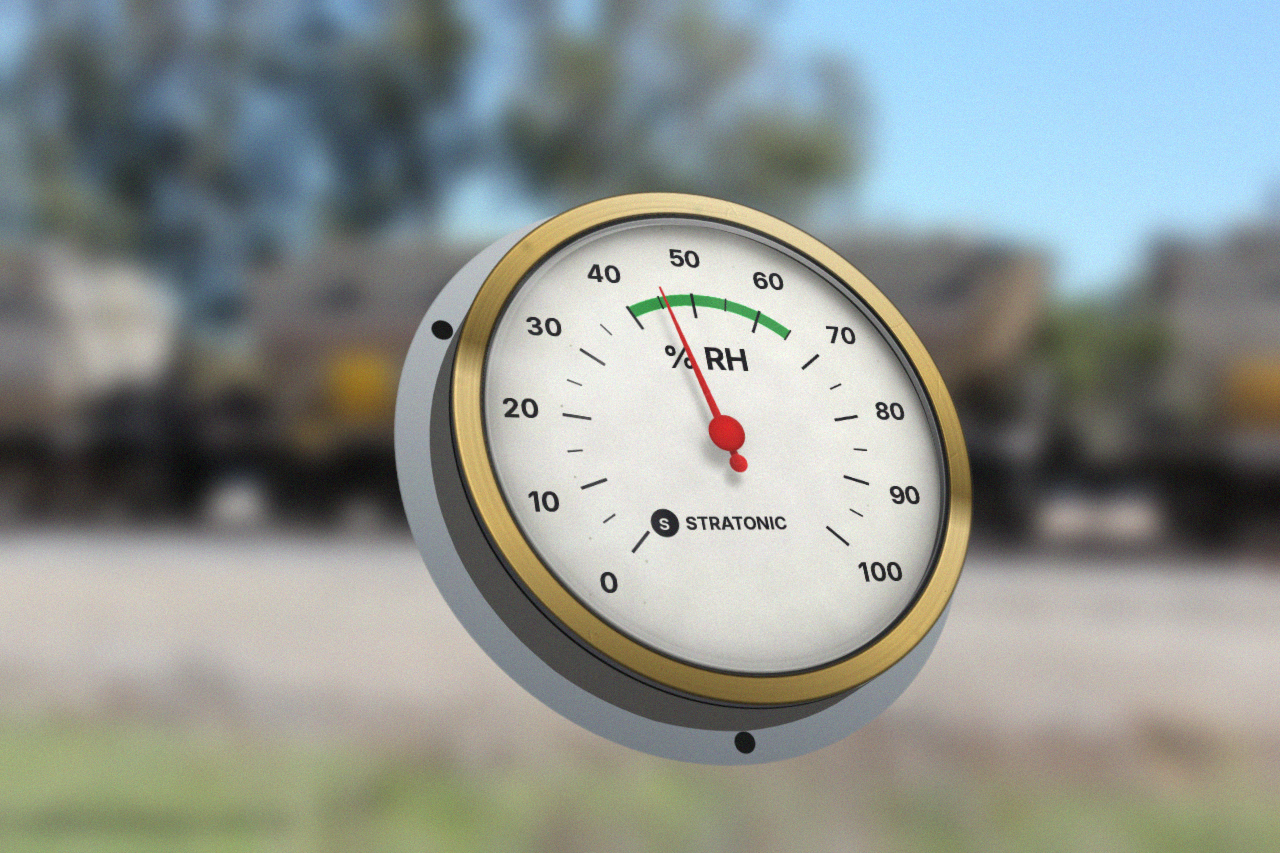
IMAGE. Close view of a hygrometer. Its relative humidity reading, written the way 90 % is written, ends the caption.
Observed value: 45 %
